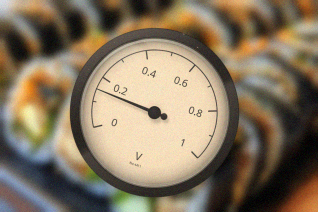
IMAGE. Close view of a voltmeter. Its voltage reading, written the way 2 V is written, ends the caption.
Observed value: 0.15 V
